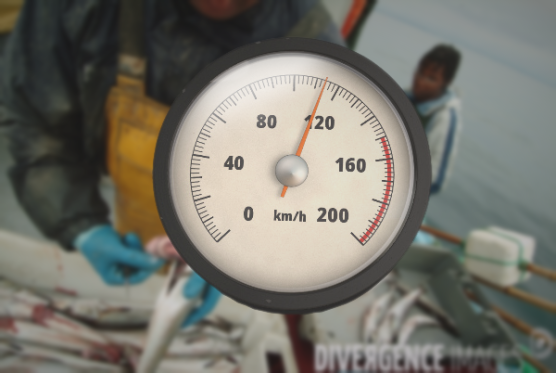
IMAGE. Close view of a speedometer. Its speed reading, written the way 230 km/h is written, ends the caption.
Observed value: 114 km/h
